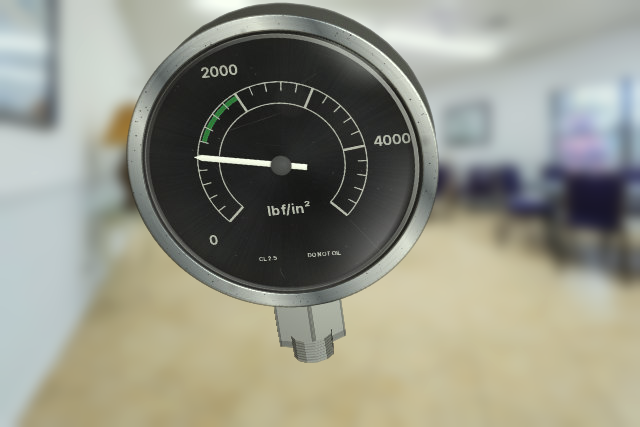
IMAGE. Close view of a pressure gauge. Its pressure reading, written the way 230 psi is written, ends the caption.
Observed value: 1000 psi
